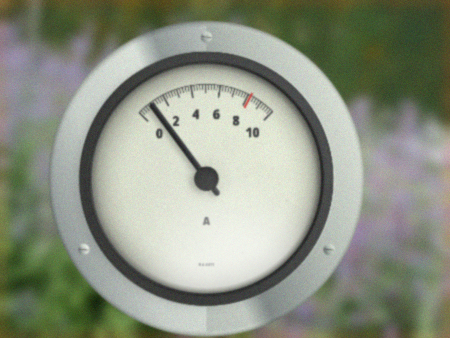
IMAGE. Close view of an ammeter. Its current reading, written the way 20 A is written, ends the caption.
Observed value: 1 A
